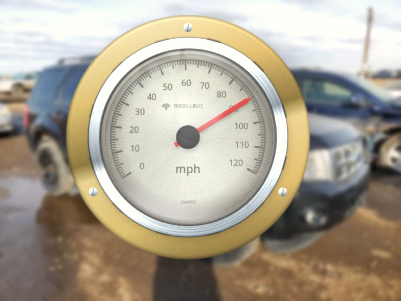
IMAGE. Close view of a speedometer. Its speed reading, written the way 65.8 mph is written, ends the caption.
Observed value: 90 mph
